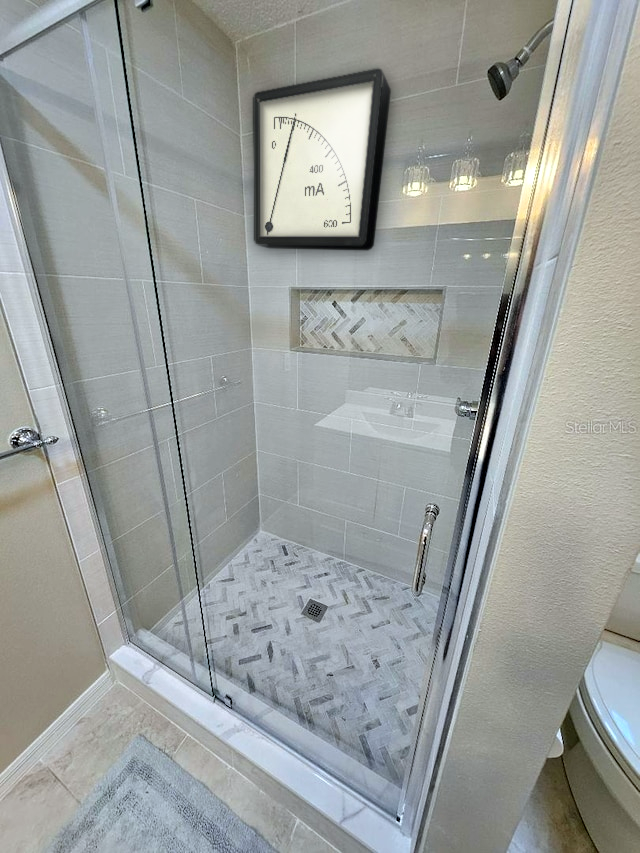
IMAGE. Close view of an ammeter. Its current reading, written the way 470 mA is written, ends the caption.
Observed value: 200 mA
